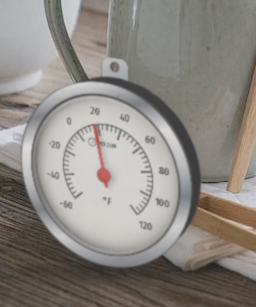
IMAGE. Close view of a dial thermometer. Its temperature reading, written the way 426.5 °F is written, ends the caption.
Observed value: 20 °F
